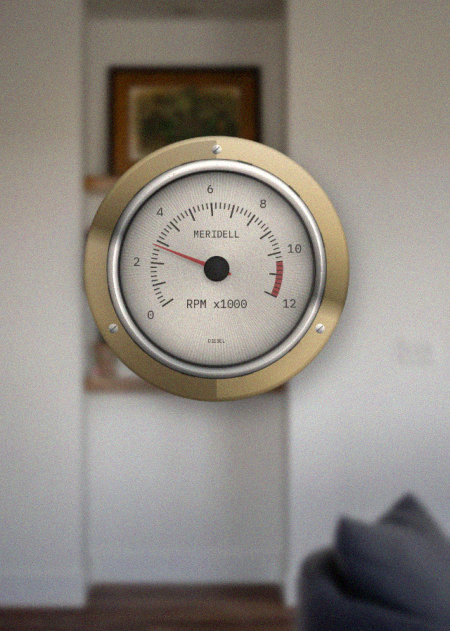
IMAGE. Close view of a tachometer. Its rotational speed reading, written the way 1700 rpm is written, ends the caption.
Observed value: 2800 rpm
